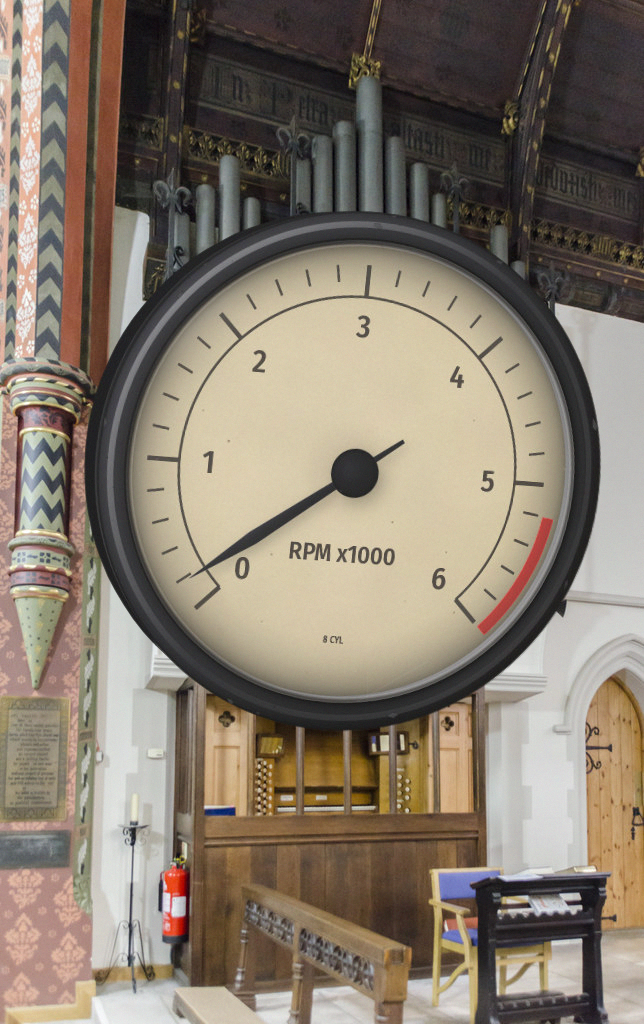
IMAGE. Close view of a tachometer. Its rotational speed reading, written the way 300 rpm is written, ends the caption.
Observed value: 200 rpm
